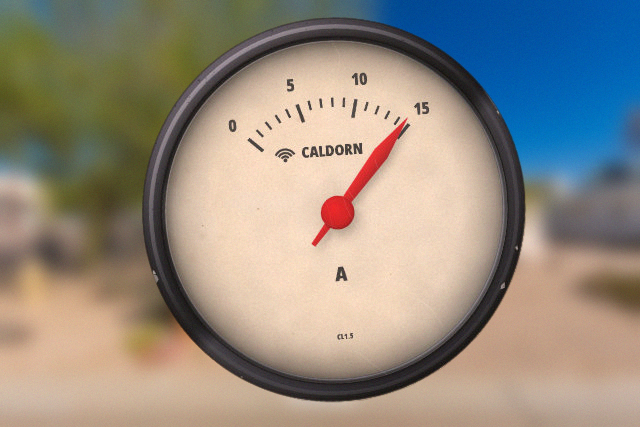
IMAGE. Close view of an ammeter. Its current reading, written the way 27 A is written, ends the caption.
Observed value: 14.5 A
